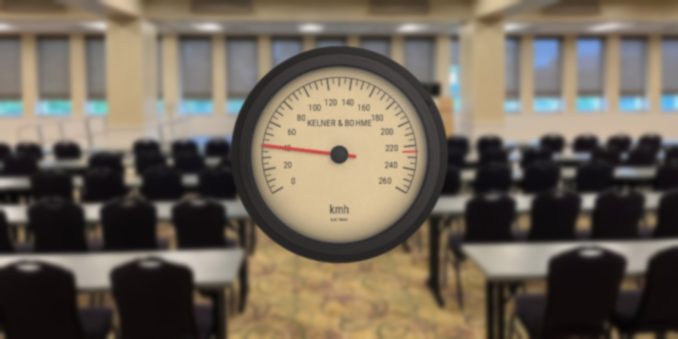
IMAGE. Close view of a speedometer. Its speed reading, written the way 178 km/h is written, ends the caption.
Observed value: 40 km/h
